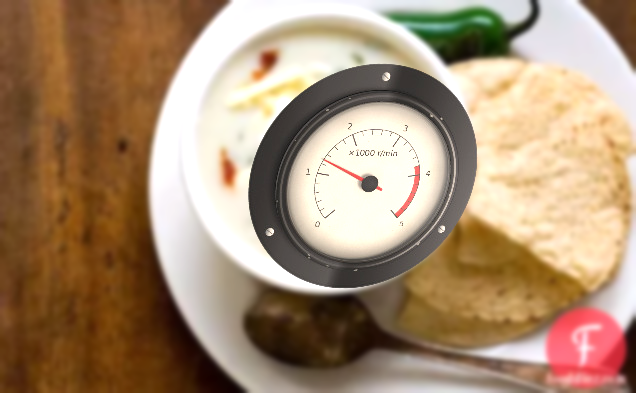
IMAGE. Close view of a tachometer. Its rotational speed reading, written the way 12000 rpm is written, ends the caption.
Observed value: 1300 rpm
